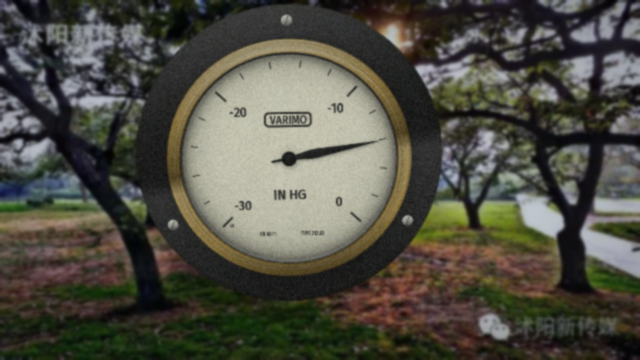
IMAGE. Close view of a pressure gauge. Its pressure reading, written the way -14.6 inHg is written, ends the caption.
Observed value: -6 inHg
